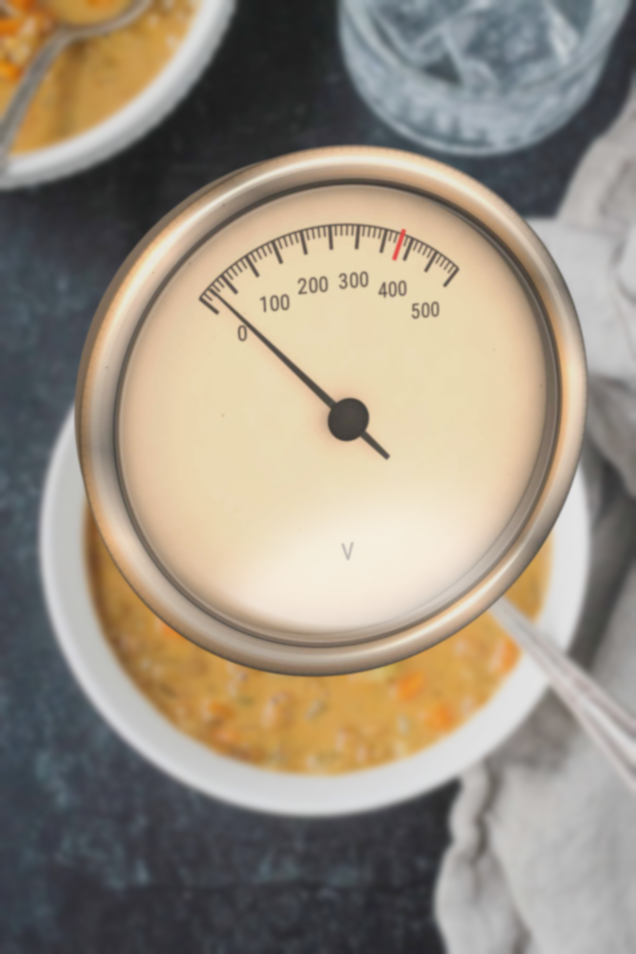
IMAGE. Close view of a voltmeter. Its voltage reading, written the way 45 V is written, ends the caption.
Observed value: 20 V
